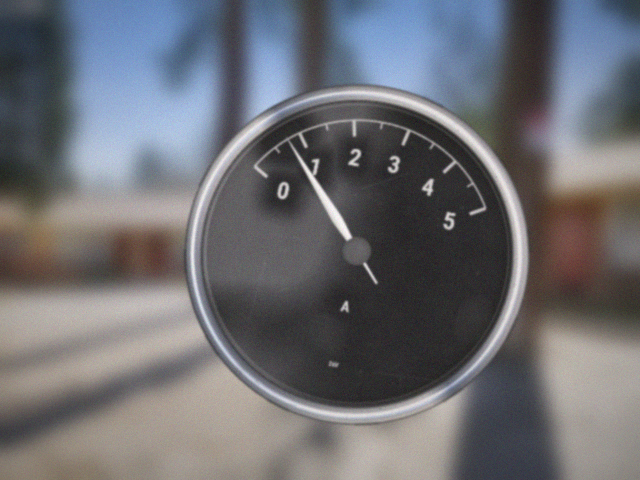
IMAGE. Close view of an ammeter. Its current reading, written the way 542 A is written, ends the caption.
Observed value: 0.75 A
